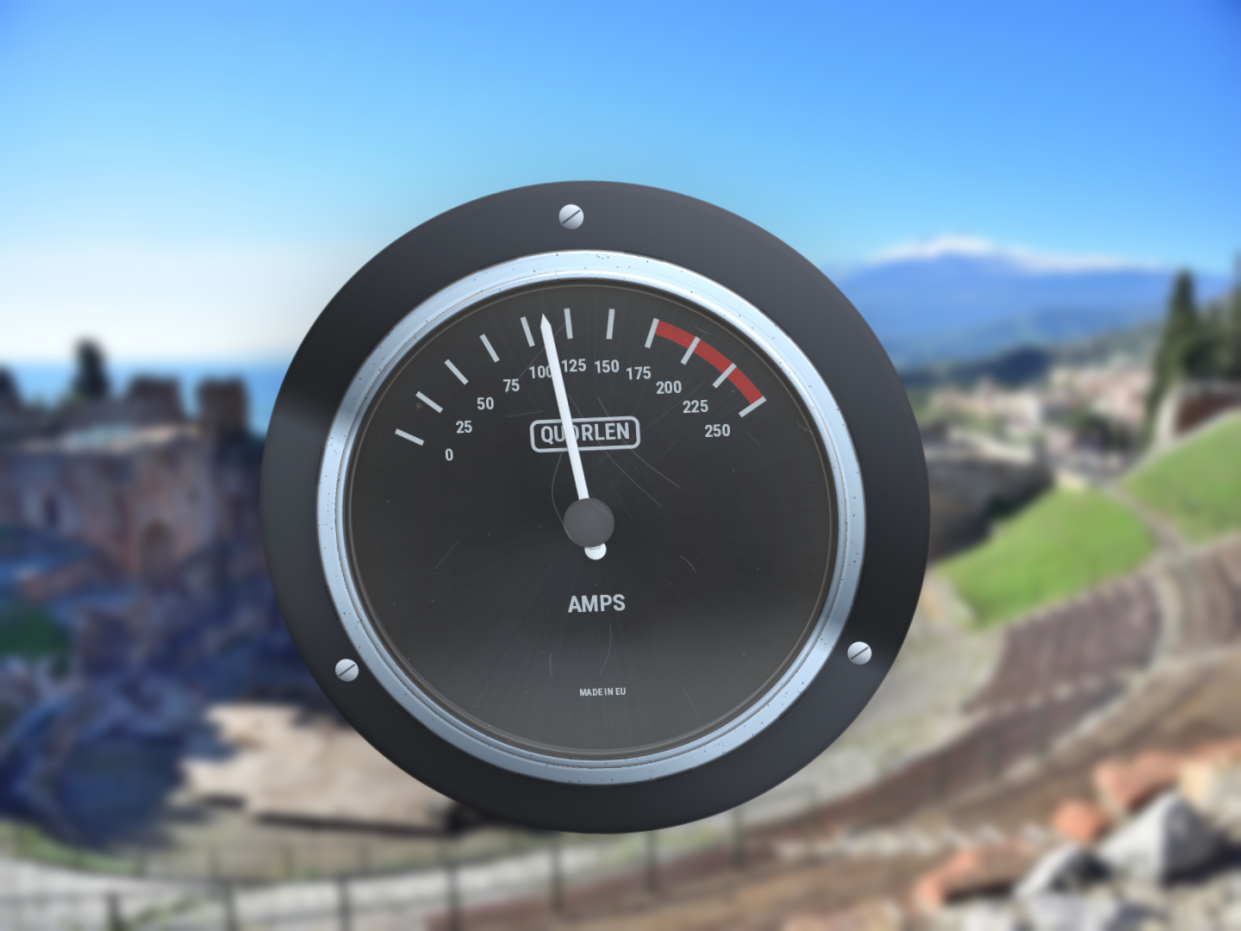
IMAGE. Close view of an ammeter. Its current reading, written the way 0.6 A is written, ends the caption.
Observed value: 112.5 A
